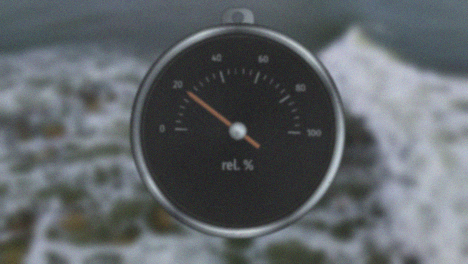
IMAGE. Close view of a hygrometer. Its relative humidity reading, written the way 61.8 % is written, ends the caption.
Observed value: 20 %
